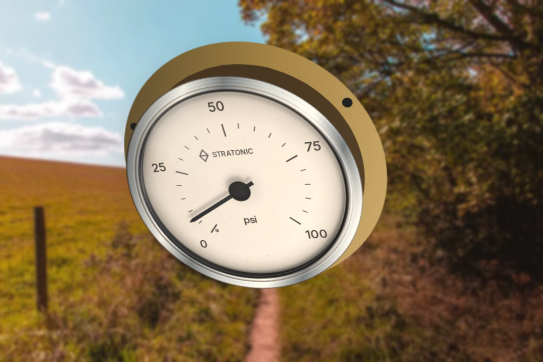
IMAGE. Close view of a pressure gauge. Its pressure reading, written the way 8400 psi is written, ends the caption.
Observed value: 7.5 psi
